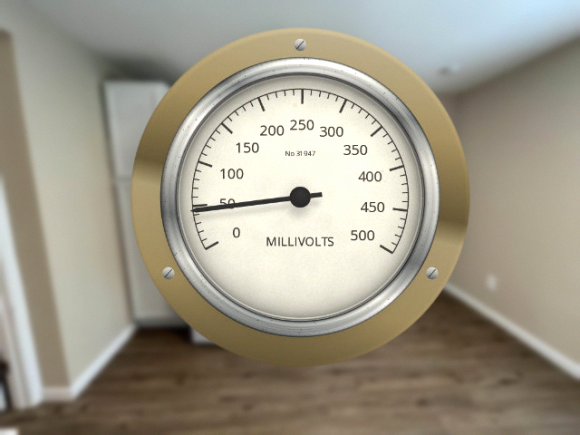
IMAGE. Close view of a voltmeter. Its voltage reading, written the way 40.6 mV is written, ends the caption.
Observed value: 45 mV
